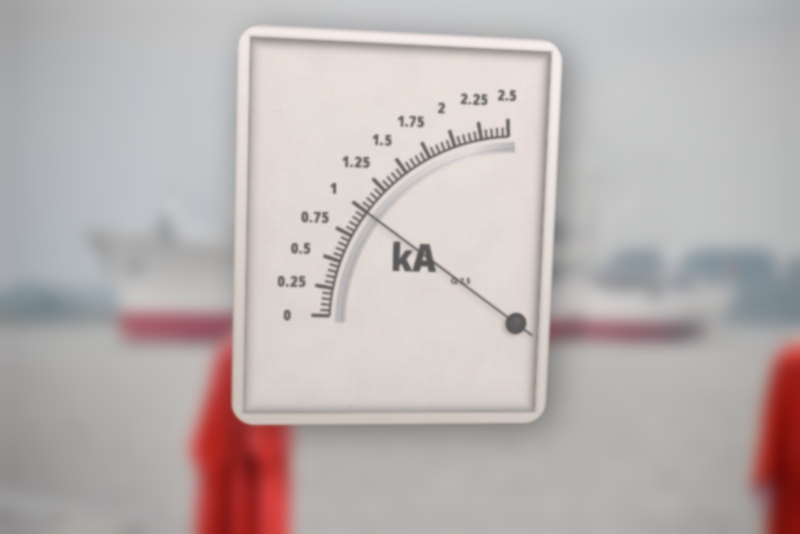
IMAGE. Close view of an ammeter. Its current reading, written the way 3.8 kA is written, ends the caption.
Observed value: 1 kA
